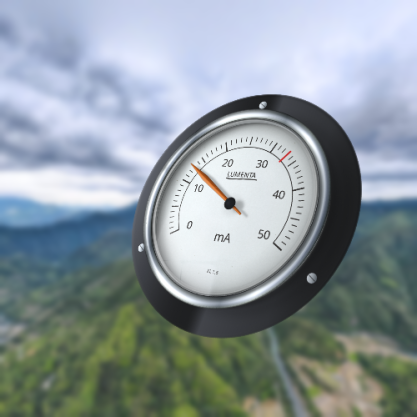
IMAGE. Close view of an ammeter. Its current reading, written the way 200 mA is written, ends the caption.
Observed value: 13 mA
